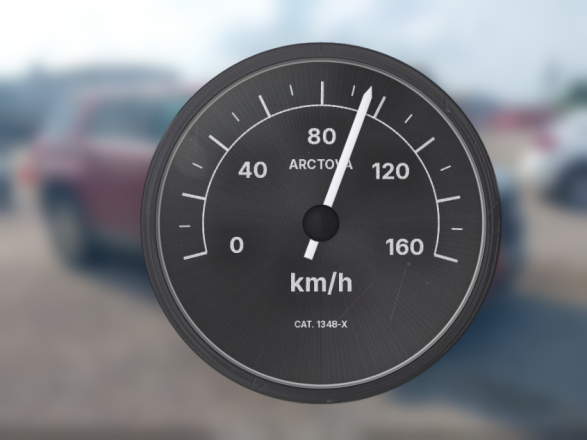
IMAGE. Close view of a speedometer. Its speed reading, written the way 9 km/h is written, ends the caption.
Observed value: 95 km/h
